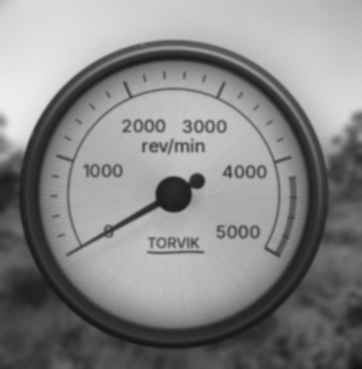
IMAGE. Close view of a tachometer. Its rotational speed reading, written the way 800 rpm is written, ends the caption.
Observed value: 0 rpm
